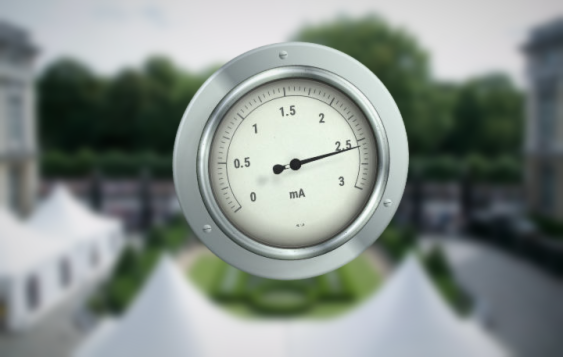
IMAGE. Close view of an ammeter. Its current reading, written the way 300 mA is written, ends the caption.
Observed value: 2.55 mA
